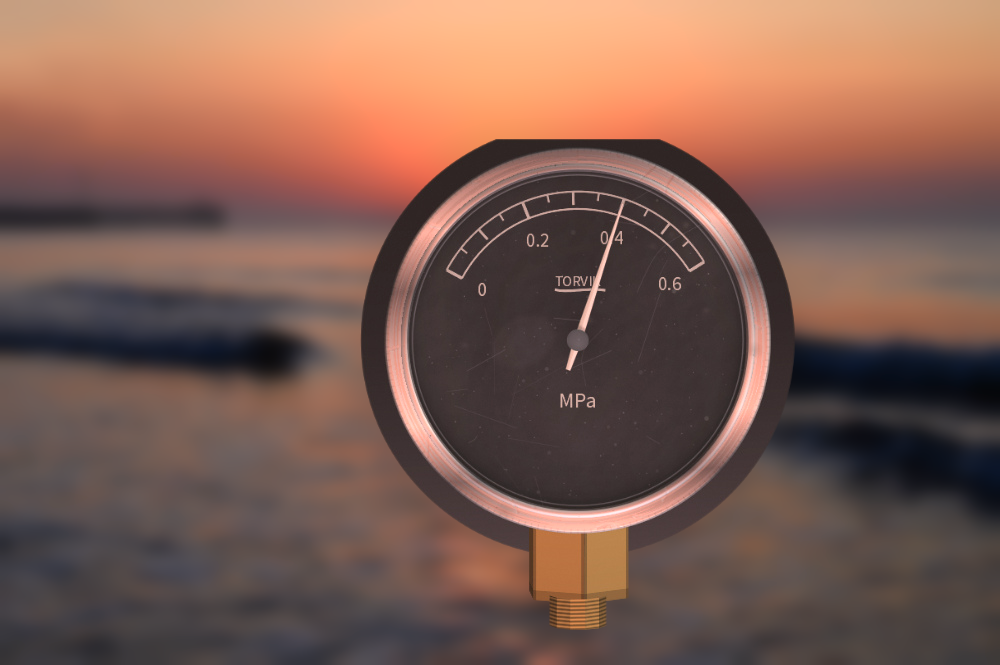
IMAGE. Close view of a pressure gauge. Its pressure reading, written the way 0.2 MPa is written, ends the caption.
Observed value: 0.4 MPa
